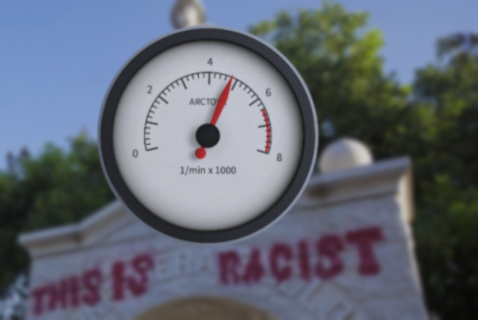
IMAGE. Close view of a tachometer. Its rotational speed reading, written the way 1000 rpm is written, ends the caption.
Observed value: 4800 rpm
